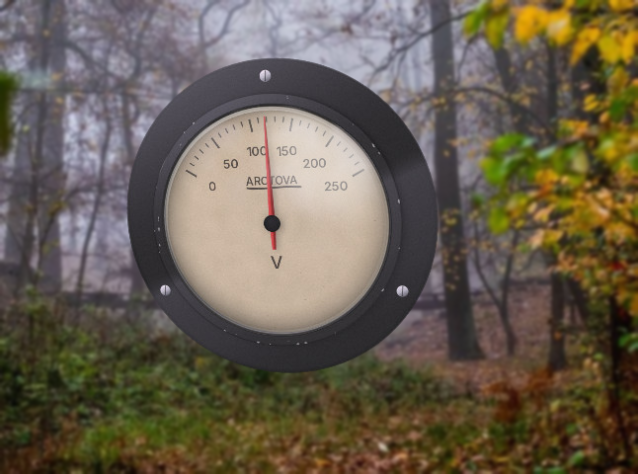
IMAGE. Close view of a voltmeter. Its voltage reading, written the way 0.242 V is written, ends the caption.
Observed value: 120 V
